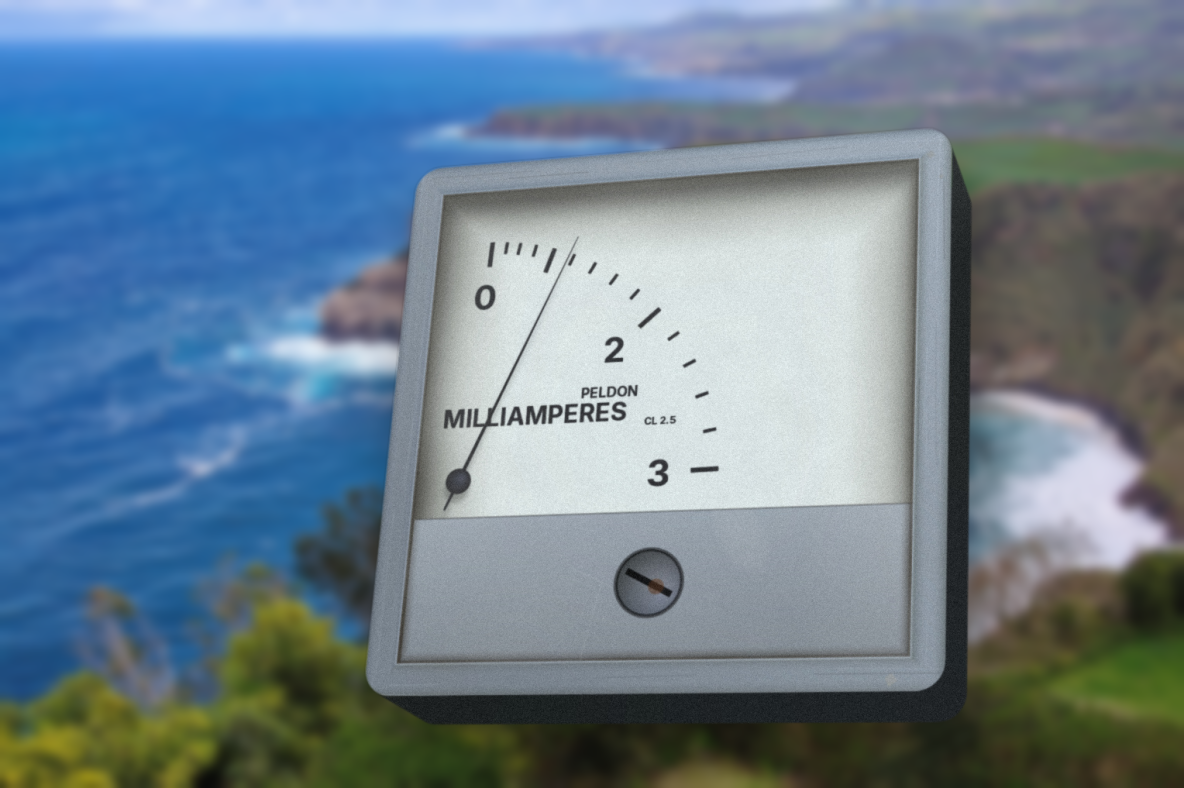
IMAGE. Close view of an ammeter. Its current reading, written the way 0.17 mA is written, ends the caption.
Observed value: 1.2 mA
